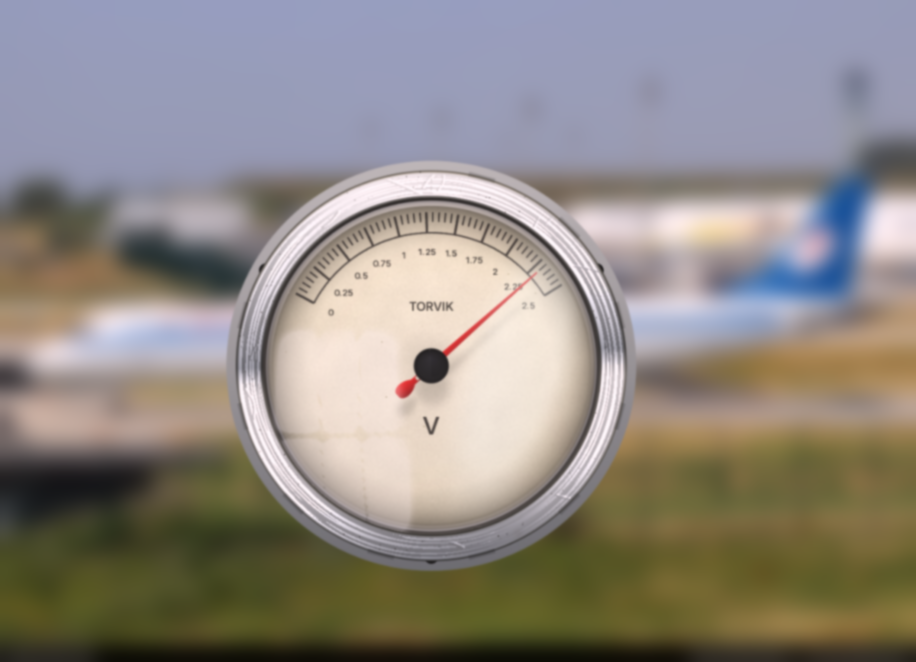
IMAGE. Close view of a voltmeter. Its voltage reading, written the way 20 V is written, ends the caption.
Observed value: 2.3 V
